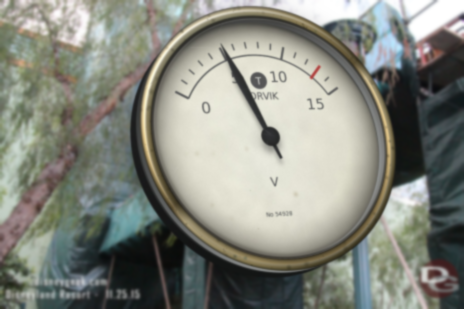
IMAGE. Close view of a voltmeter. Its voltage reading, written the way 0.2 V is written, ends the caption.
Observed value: 5 V
